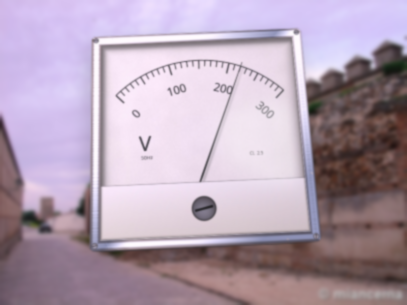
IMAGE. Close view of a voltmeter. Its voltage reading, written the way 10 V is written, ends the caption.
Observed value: 220 V
